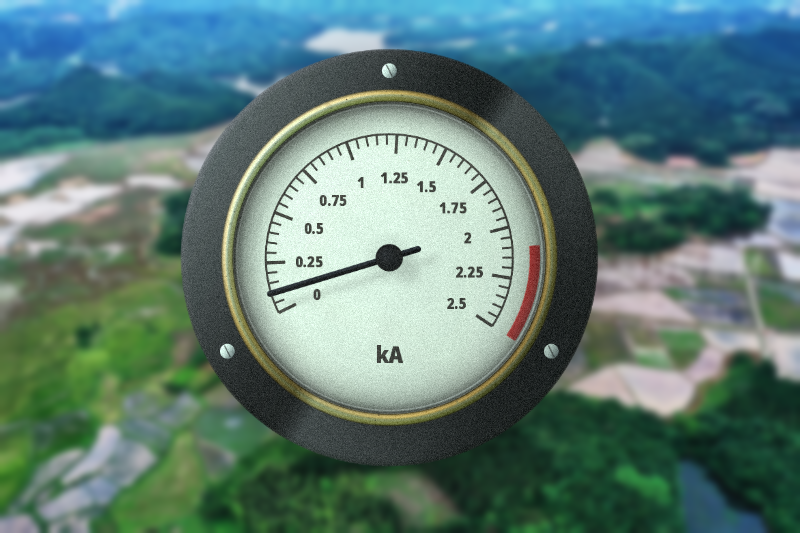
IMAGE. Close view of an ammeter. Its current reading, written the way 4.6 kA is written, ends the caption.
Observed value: 0.1 kA
